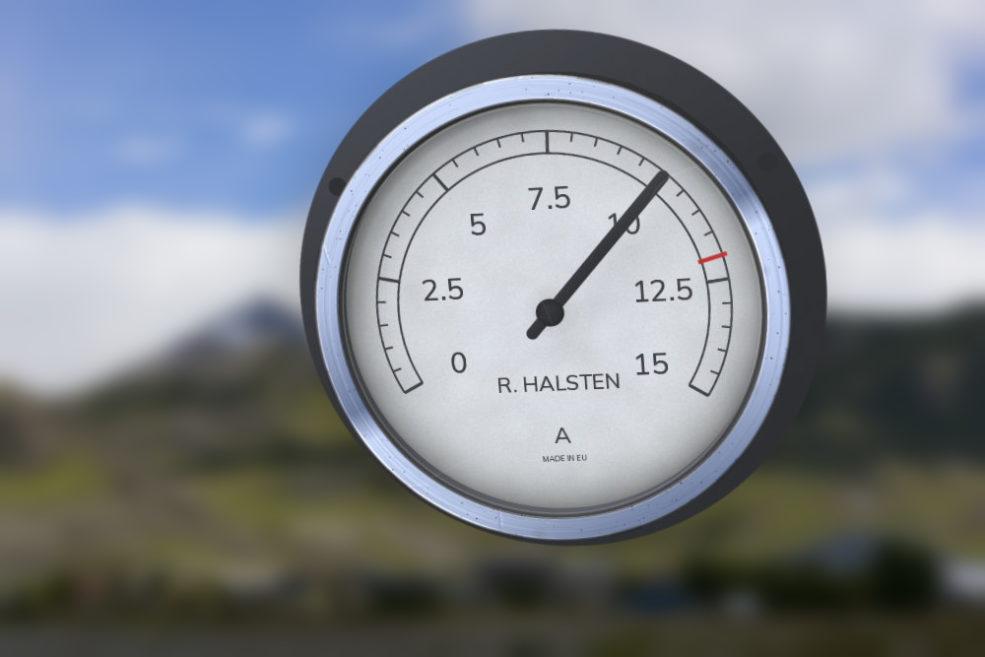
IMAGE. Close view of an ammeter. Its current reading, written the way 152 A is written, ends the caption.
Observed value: 10 A
